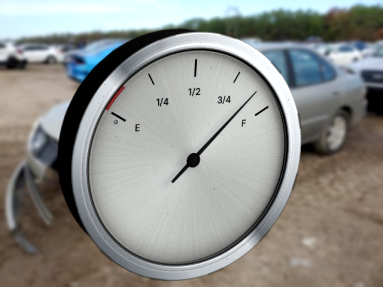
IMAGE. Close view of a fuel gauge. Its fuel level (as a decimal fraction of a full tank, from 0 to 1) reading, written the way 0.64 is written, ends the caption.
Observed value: 0.875
